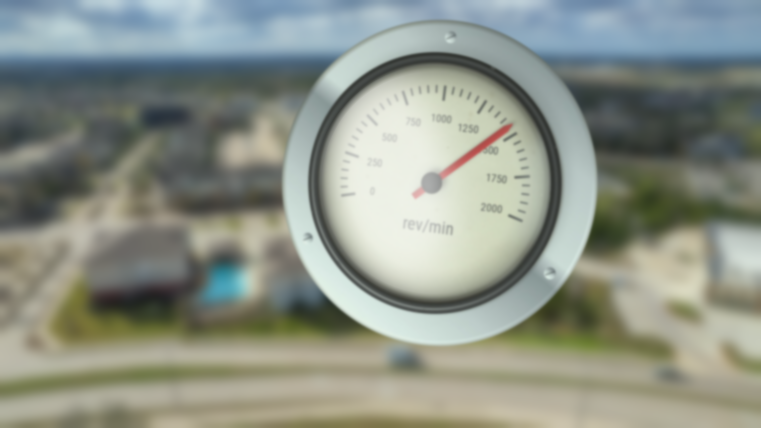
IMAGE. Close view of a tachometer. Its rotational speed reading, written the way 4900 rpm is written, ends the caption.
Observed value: 1450 rpm
